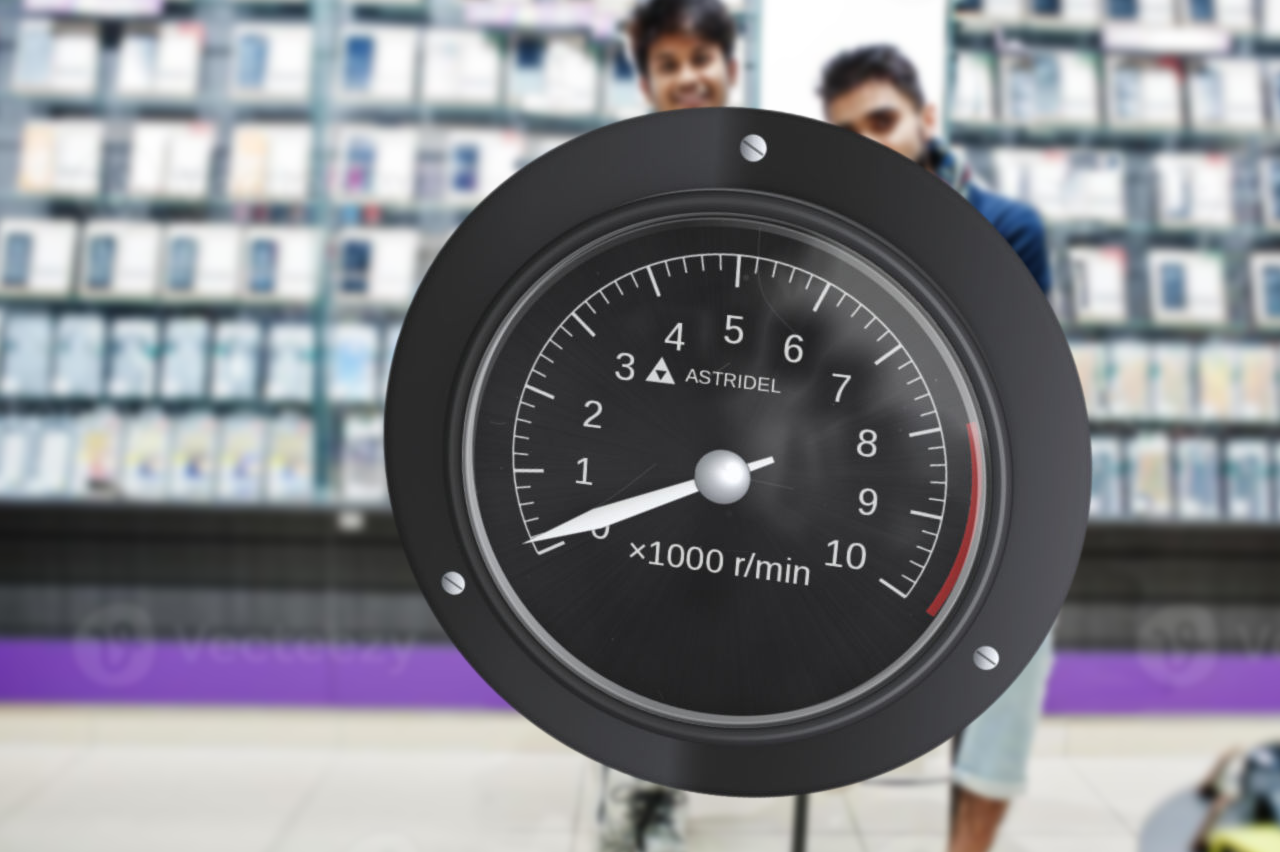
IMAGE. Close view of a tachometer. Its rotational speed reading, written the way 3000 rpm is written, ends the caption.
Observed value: 200 rpm
